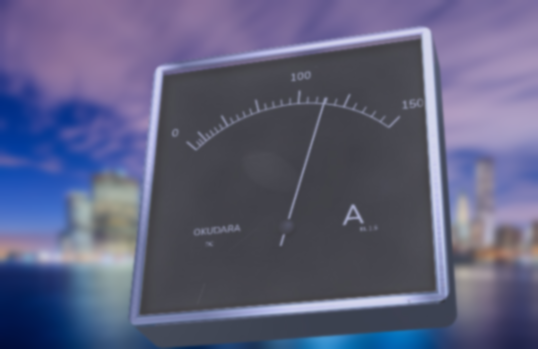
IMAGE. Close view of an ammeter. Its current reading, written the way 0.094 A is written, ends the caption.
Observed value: 115 A
